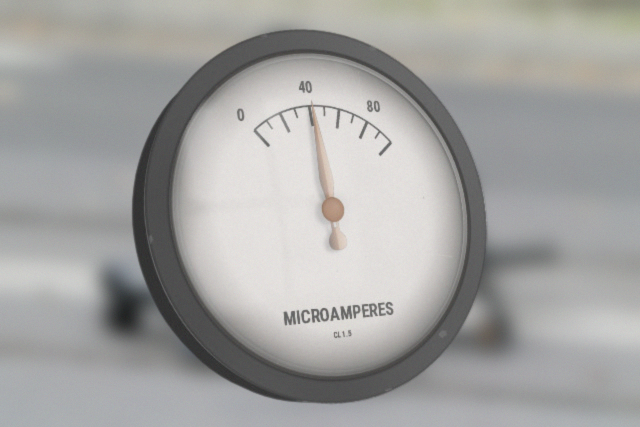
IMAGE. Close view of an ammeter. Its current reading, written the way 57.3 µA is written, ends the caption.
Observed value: 40 µA
